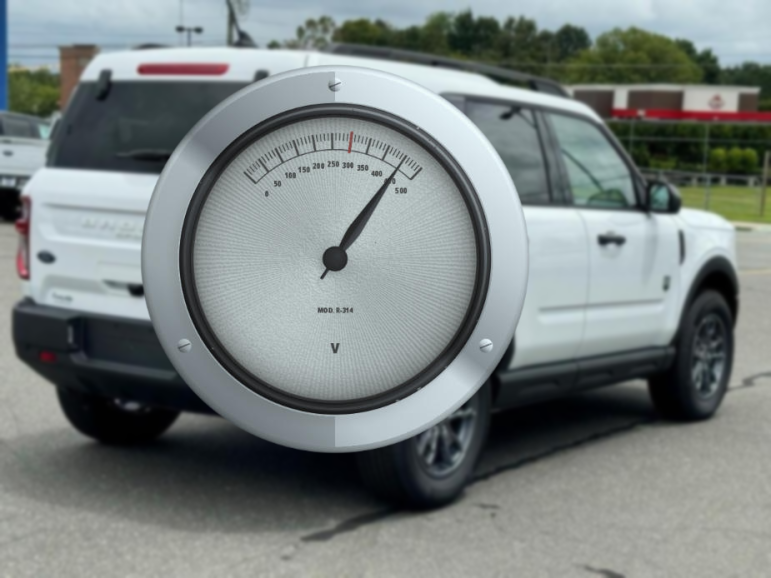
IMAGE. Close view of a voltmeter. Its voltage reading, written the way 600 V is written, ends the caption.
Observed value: 450 V
